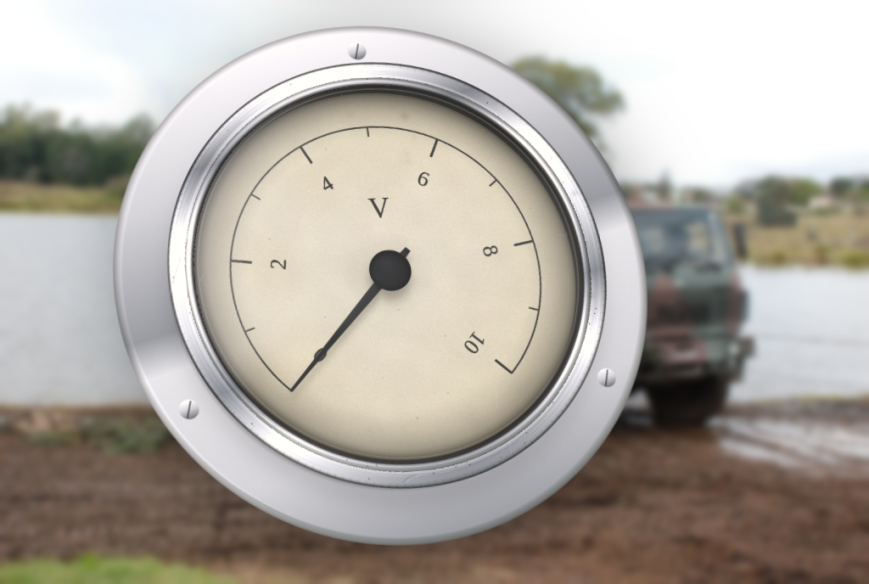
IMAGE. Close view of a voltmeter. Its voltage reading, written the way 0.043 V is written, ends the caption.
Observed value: 0 V
